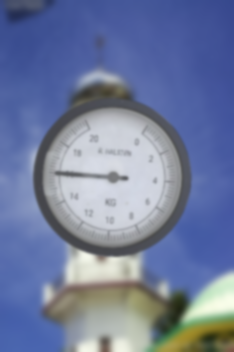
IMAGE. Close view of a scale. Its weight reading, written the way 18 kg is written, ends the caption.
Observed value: 16 kg
